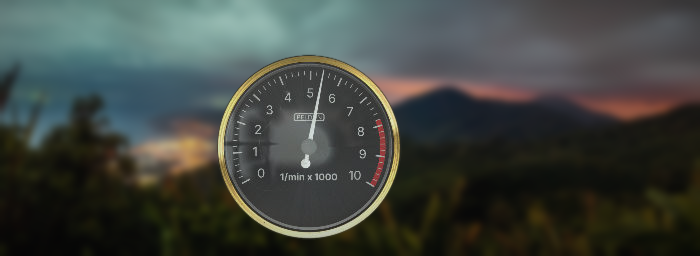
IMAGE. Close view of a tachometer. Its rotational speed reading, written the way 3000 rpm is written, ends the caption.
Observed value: 5400 rpm
